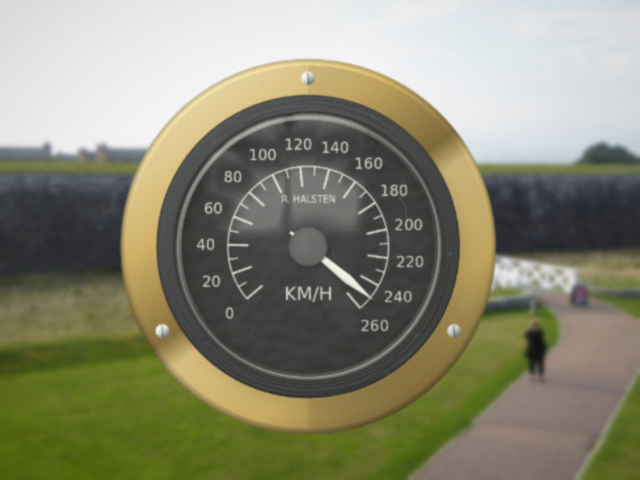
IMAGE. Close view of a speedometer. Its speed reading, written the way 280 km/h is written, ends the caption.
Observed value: 250 km/h
